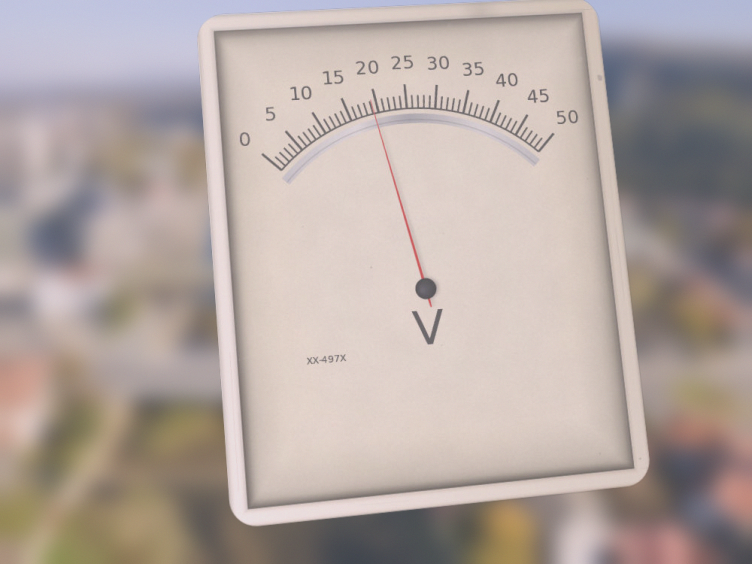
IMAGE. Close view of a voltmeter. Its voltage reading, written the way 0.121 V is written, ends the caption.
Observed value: 19 V
